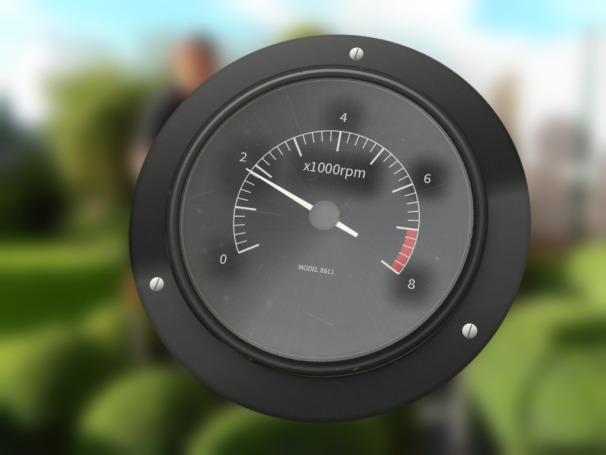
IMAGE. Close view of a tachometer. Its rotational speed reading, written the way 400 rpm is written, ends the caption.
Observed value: 1800 rpm
